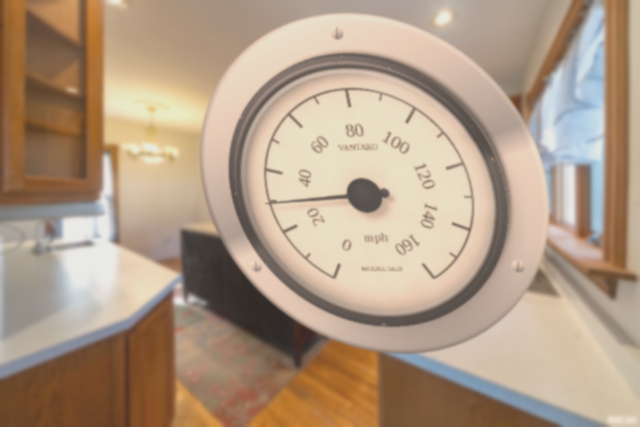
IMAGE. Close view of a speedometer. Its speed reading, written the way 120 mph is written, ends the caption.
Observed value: 30 mph
